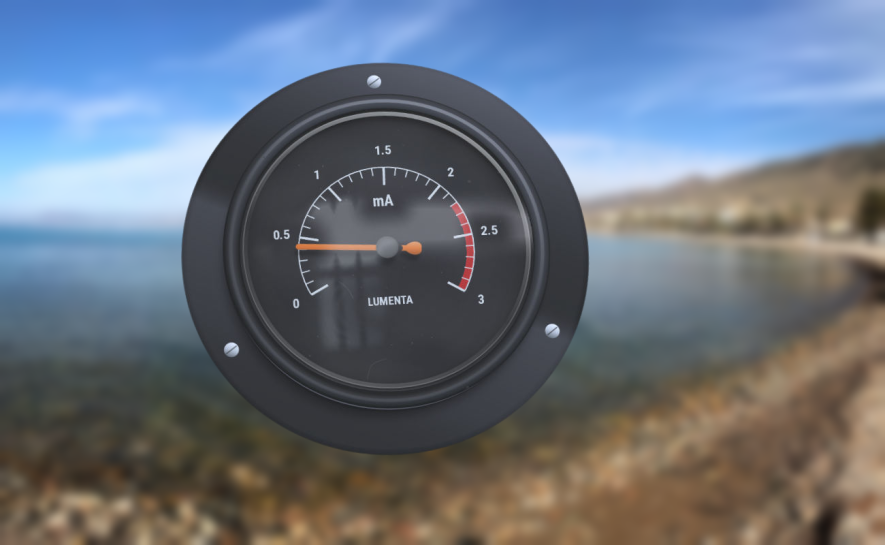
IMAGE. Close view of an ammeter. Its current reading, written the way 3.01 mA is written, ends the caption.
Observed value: 0.4 mA
